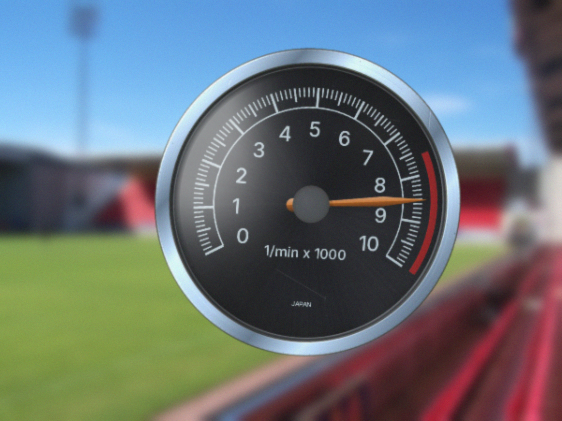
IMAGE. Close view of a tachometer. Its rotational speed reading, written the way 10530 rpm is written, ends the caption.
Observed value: 8500 rpm
